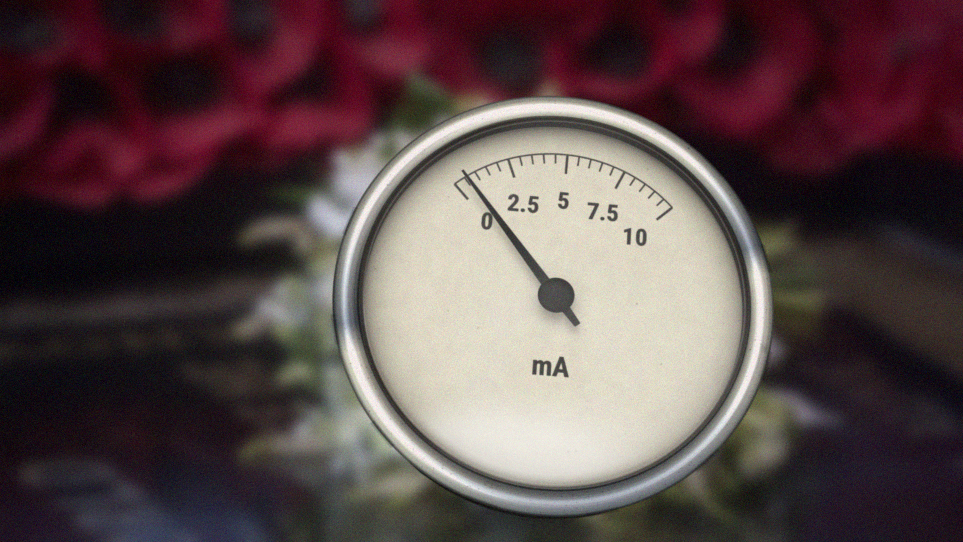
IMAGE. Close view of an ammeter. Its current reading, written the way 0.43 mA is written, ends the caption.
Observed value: 0.5 mA
